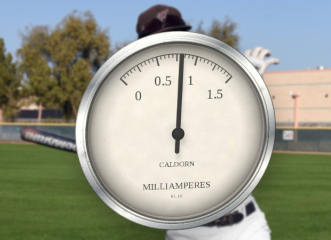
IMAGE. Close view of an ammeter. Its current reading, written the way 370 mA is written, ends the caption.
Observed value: 0.8 mA
